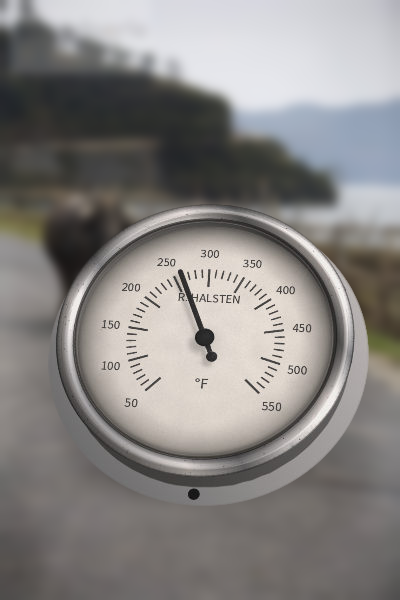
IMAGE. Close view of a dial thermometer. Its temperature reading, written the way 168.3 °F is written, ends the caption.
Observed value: 260 °F
